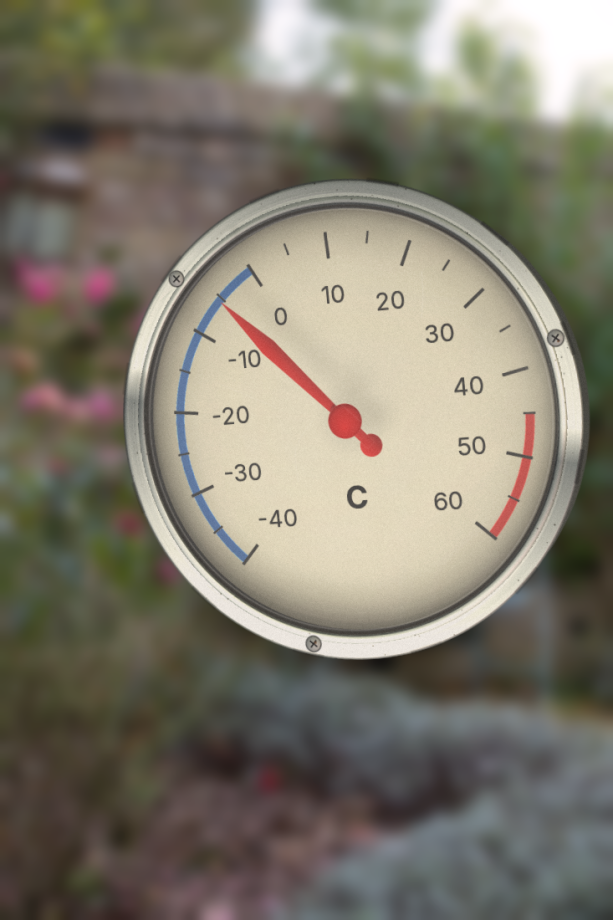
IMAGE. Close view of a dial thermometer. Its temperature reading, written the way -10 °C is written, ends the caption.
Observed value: -5 °C
